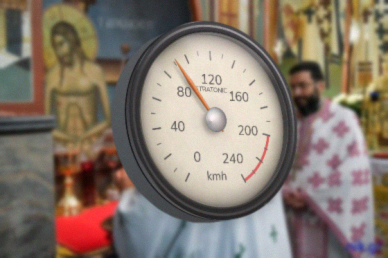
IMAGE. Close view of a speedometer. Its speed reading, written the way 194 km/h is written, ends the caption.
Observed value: 90 km/h
